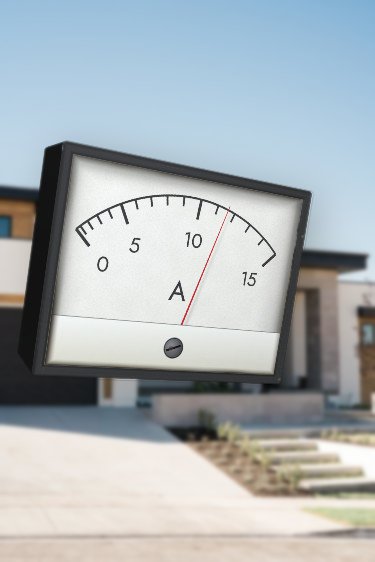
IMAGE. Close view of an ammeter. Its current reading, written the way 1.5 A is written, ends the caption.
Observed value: 11.5 A
